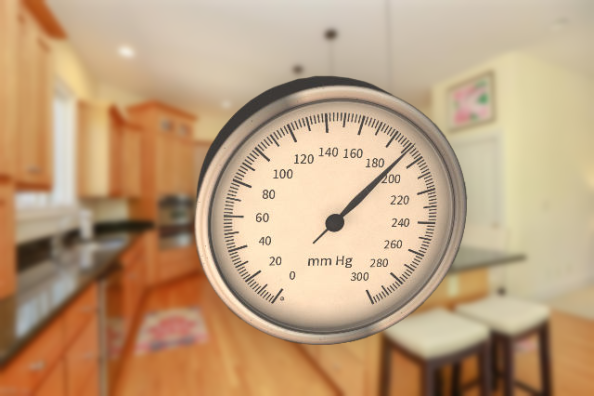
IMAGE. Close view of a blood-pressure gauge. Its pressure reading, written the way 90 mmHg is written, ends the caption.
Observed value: 190 mmHg
